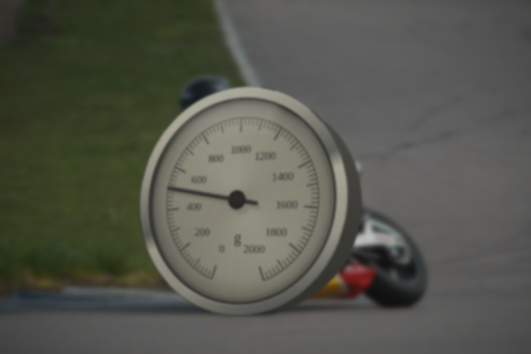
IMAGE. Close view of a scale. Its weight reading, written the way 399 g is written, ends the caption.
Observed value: 500 g
